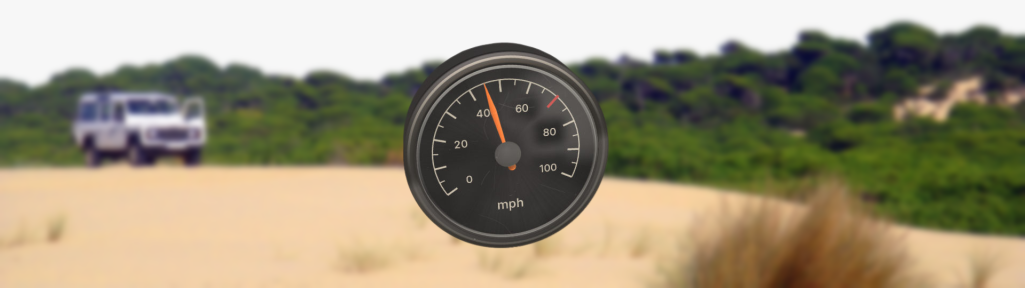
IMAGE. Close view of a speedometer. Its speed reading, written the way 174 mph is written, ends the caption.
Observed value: 45 mph
